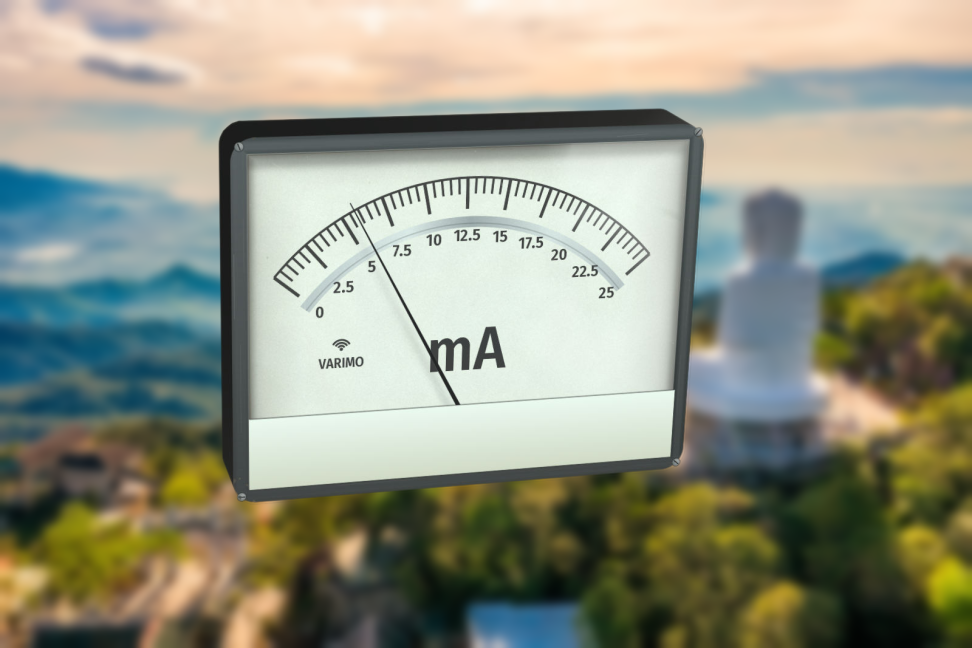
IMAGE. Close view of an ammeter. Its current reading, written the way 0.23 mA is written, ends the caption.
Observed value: 5.75 mA
